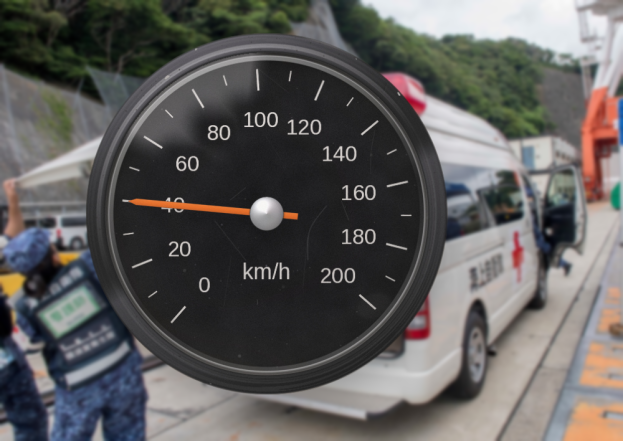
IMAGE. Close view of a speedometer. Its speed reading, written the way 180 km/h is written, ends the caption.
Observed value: 40 km/h
